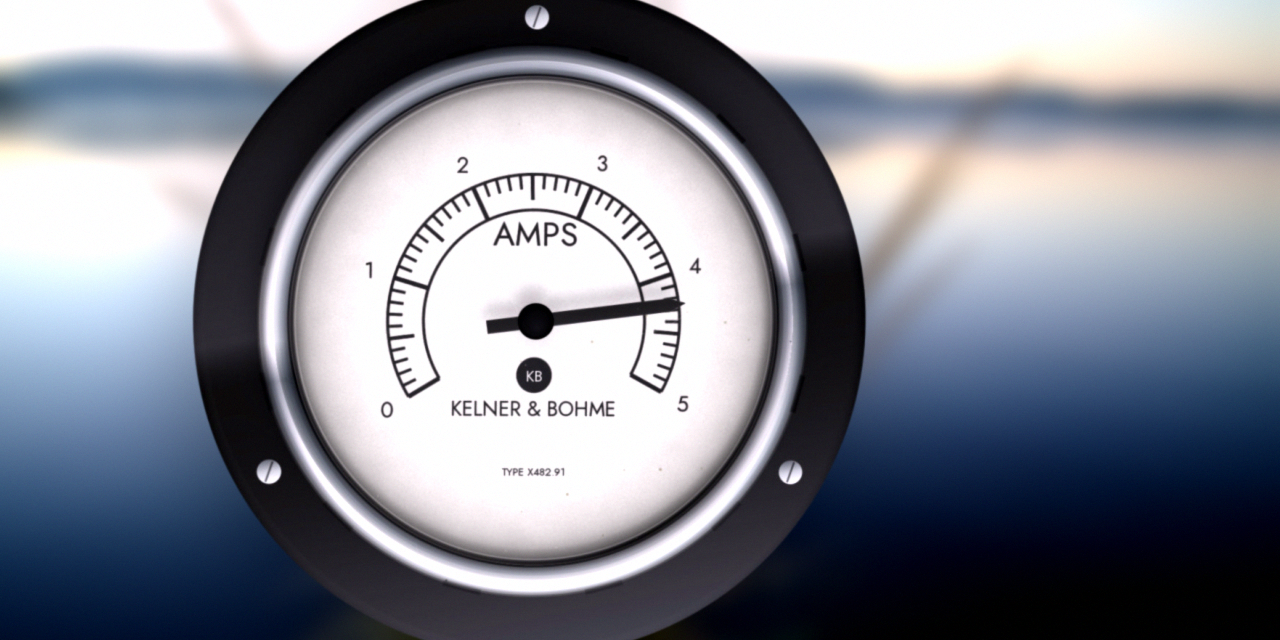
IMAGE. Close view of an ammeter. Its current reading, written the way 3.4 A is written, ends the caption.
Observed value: 4.25 A
